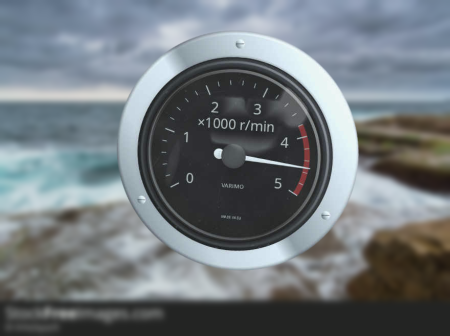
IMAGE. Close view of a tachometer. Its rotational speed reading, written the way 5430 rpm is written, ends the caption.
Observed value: 4500 rpm
